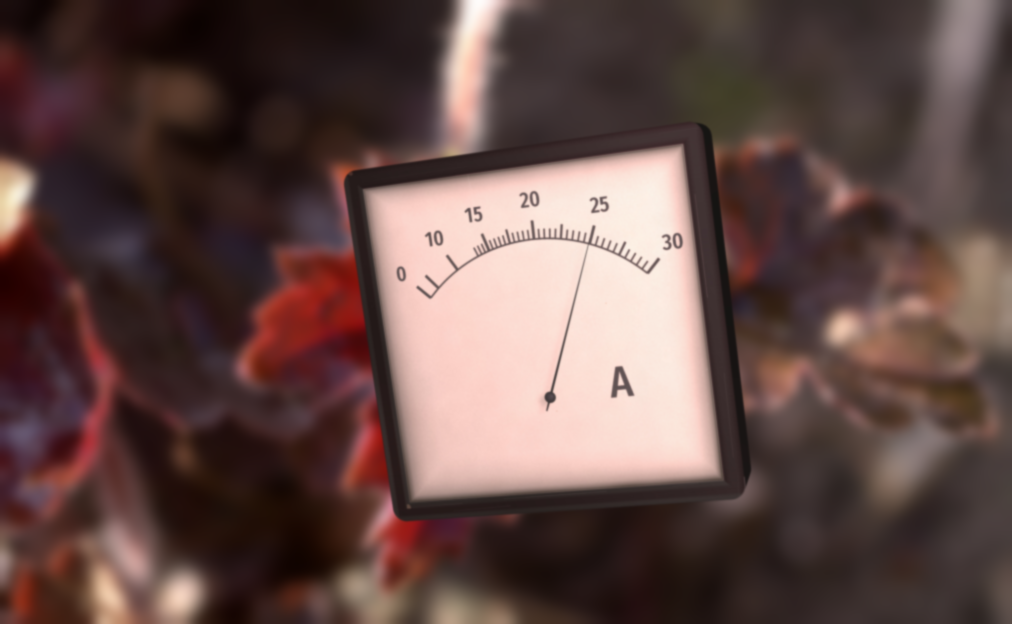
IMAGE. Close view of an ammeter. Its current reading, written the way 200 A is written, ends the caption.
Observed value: 25 A
